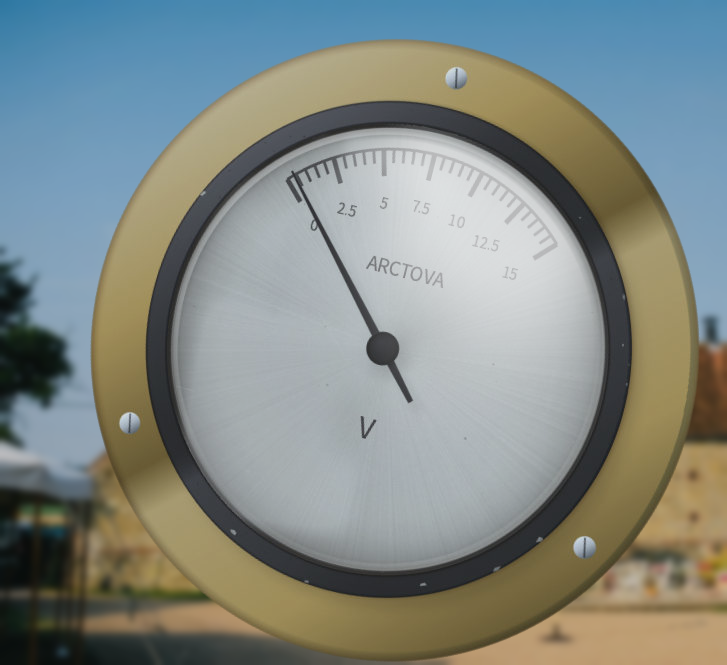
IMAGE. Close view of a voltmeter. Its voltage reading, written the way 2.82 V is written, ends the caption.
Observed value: 0.5 V
